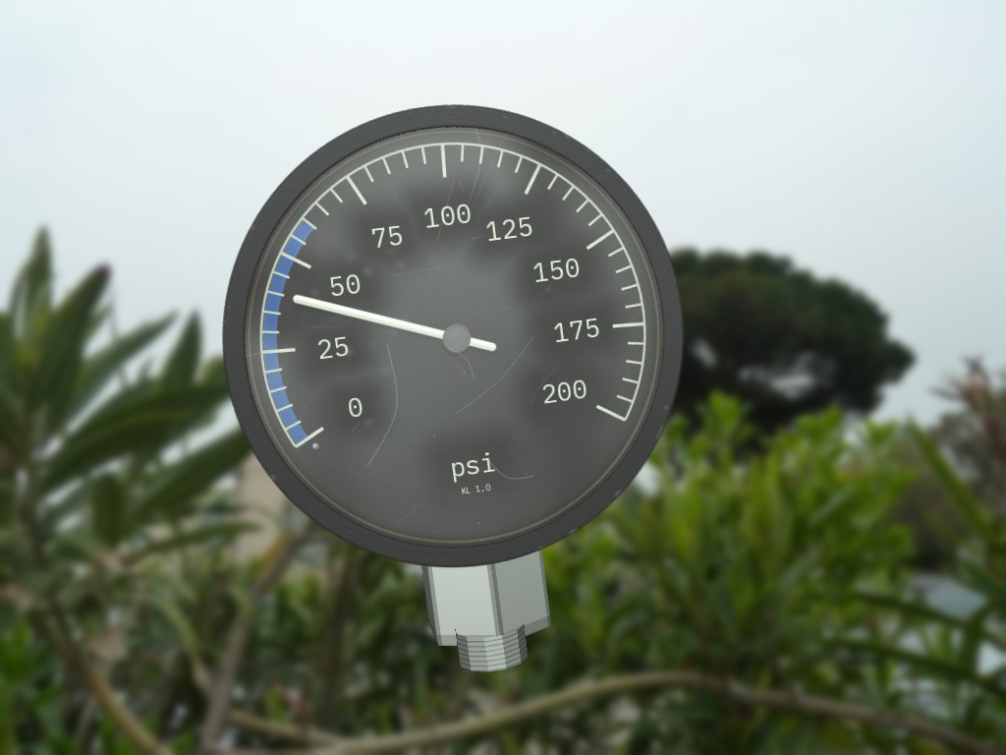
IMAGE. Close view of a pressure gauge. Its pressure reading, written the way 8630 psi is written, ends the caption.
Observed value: 40 psi
